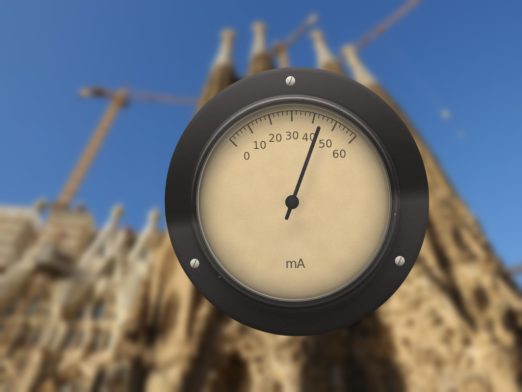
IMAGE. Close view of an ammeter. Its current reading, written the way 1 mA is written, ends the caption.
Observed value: 44 mA
